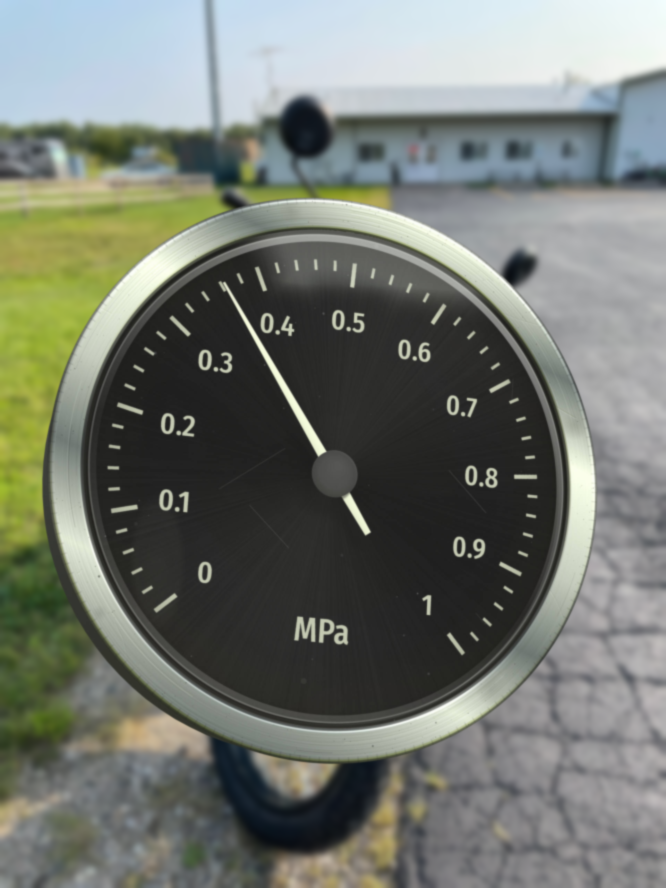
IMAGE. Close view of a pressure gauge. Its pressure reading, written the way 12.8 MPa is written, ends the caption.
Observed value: 0.36 MPa
